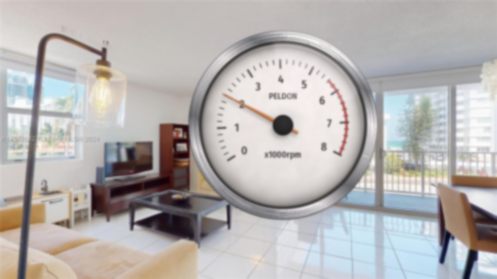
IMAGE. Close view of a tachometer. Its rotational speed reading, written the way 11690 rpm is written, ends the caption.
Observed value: 2000 rpm
